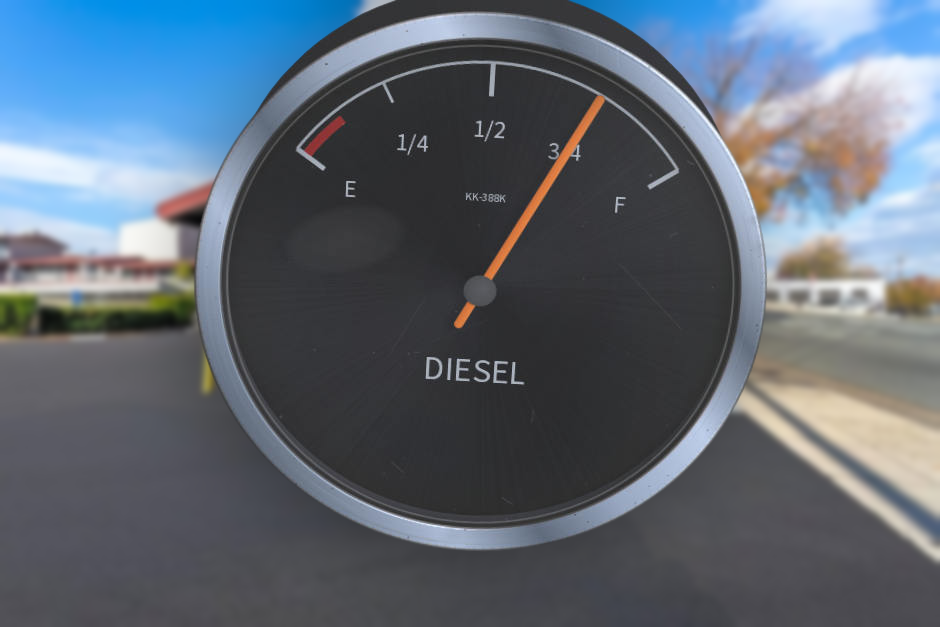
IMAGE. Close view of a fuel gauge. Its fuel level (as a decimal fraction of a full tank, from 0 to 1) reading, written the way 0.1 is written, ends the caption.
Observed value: 0.75
